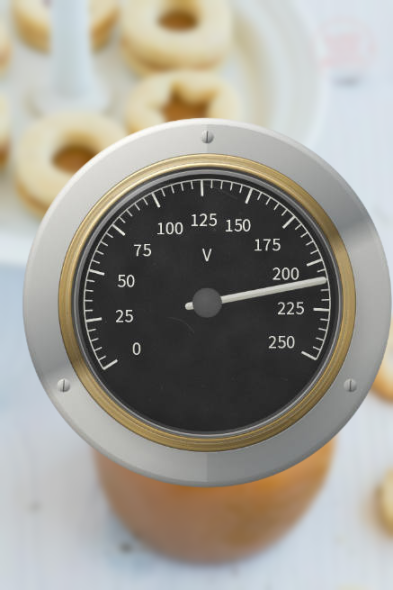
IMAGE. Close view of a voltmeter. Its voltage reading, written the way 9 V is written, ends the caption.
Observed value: 210 V
